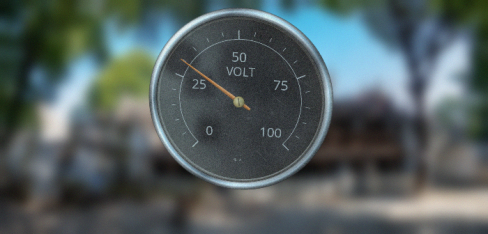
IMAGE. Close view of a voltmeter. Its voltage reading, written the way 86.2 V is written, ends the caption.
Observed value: 30 V
